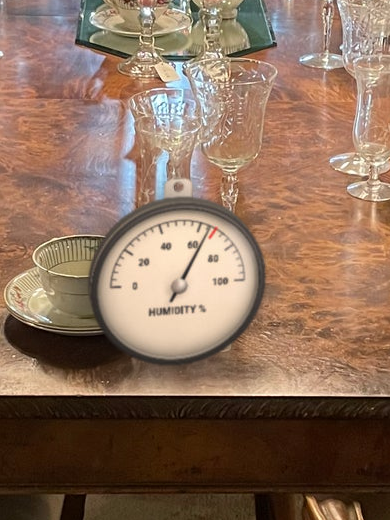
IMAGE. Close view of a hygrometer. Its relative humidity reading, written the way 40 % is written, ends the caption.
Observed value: 64 %
